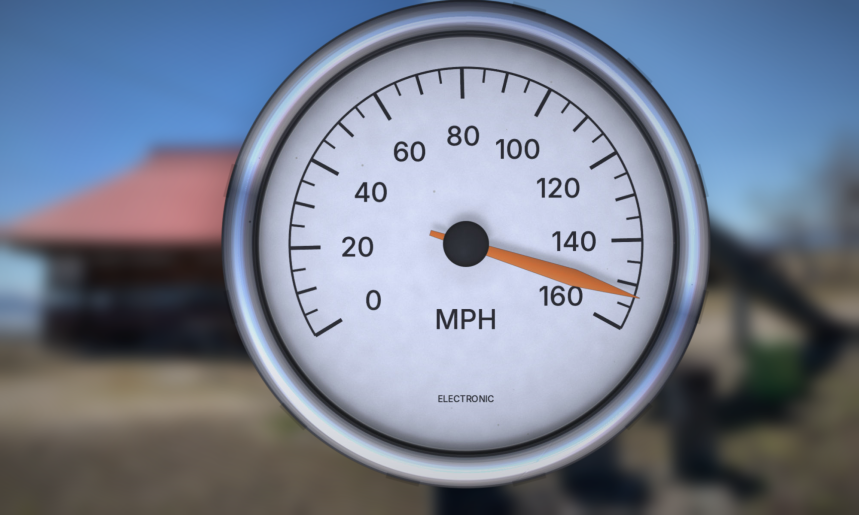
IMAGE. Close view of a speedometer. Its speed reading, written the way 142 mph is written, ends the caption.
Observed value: 152.5 mph
